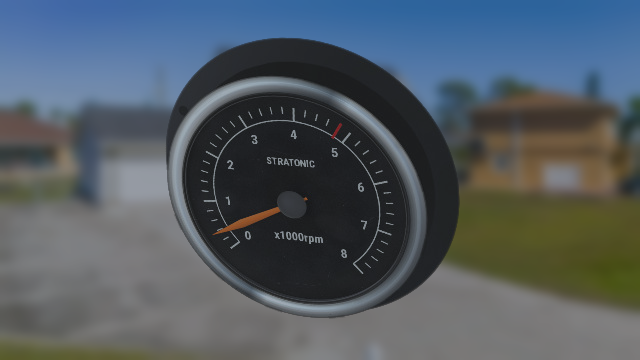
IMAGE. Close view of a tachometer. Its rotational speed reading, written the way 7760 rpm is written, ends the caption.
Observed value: 400 rpm
